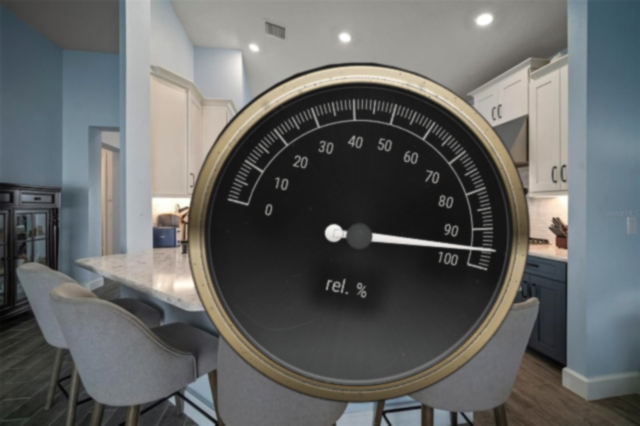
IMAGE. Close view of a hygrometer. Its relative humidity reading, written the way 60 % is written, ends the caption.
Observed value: 95 %
